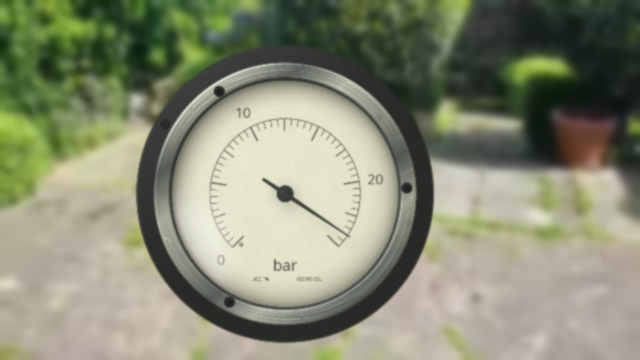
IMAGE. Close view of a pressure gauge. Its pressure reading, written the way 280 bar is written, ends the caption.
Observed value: 24 bar
